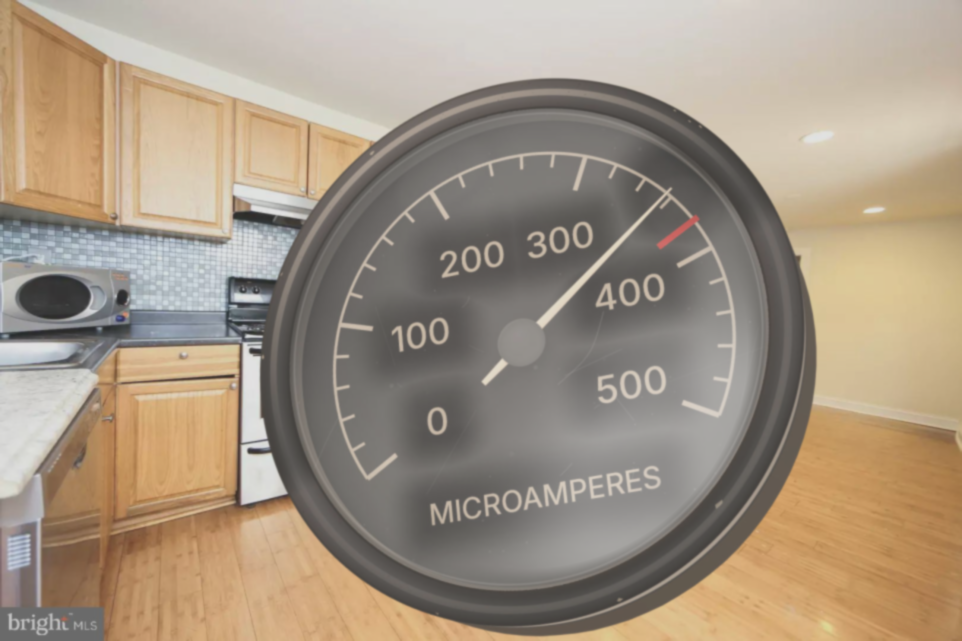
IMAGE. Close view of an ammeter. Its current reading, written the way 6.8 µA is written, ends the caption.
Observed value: 360 µA
